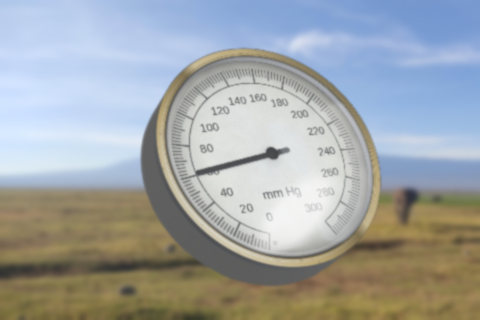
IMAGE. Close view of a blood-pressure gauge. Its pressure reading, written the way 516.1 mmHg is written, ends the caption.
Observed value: 60 mmHg
